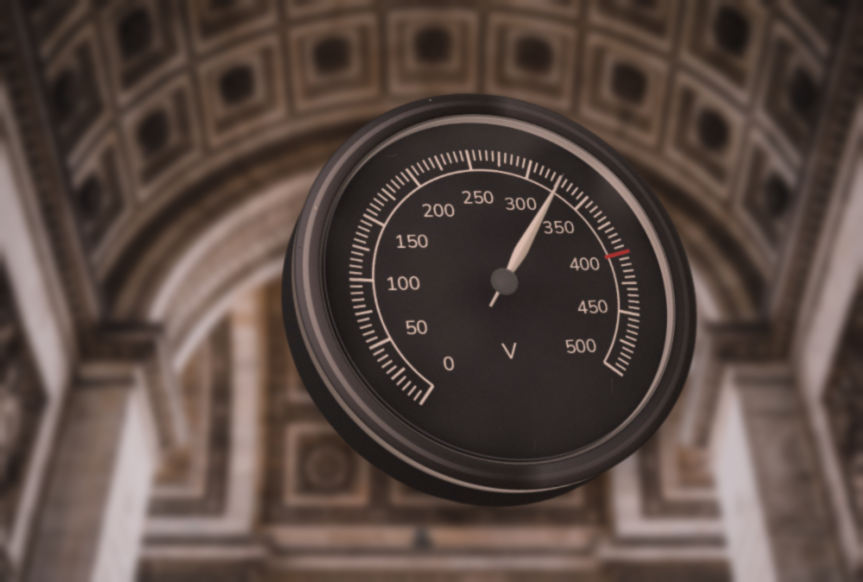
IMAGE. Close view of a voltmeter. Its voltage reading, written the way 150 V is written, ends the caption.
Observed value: 325 V
